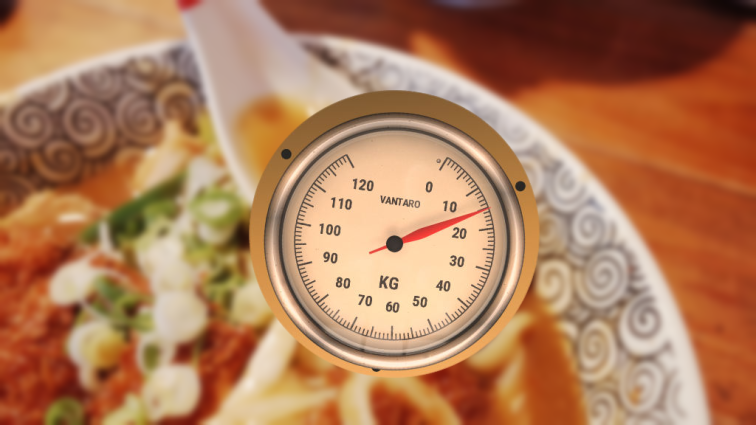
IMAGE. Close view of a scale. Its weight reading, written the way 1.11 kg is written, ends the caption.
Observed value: 15 kg
